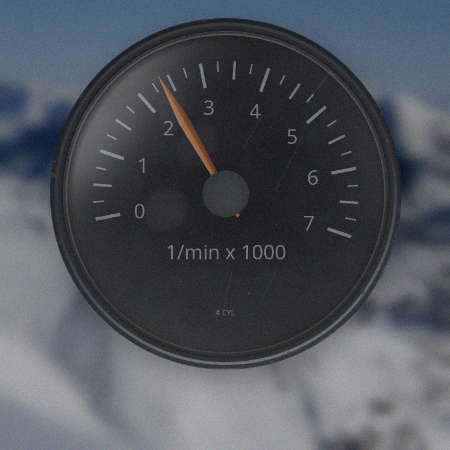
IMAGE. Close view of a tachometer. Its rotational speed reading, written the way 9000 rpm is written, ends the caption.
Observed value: 2375 rpm
